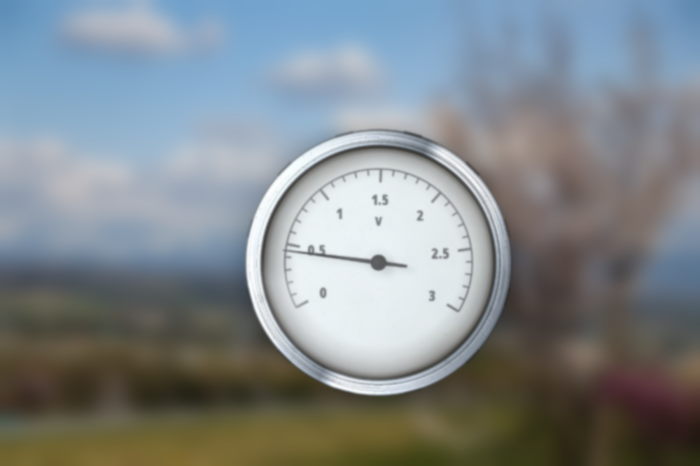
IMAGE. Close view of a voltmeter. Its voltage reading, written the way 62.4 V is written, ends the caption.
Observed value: 0.45 V
